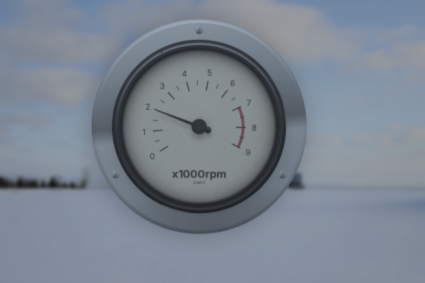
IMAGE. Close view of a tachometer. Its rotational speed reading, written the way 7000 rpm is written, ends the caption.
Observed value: 2000 rpm
